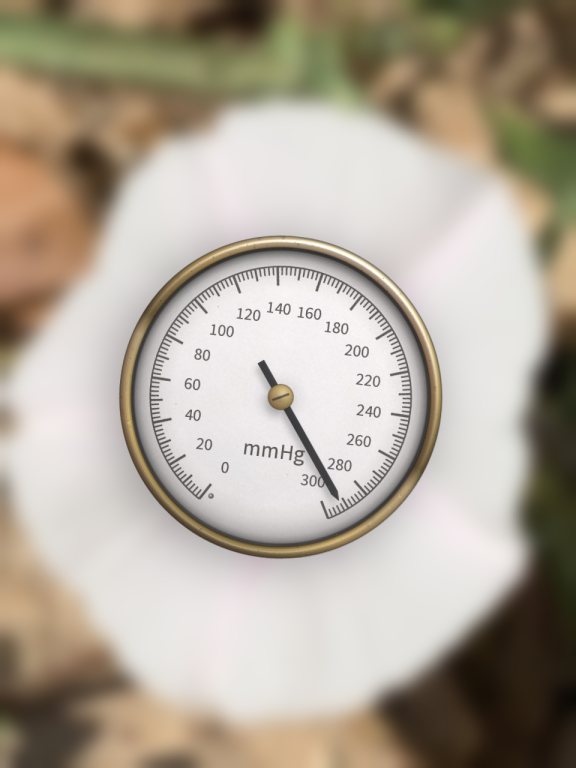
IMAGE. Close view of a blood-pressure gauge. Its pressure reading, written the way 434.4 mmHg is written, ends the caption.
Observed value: 292 mmHg
